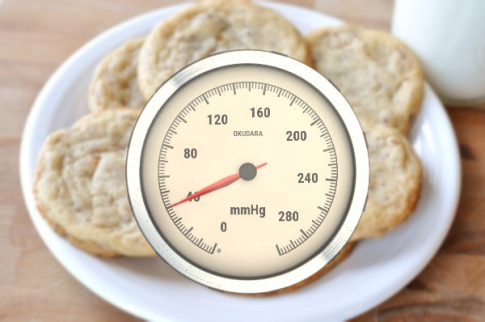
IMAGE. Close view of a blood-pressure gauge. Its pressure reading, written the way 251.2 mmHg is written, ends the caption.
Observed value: 40 mmHg
